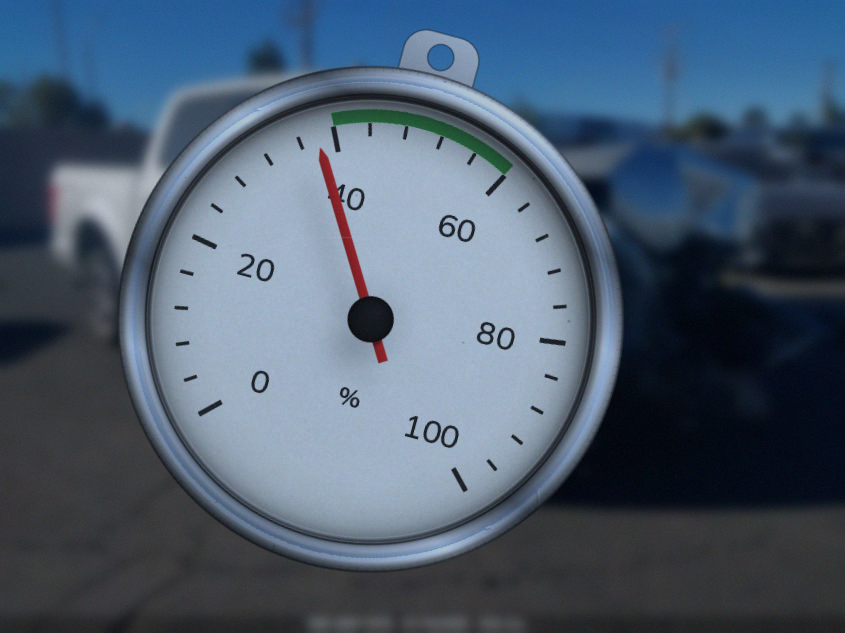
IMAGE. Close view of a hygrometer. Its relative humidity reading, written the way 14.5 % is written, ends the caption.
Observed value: 38 %
